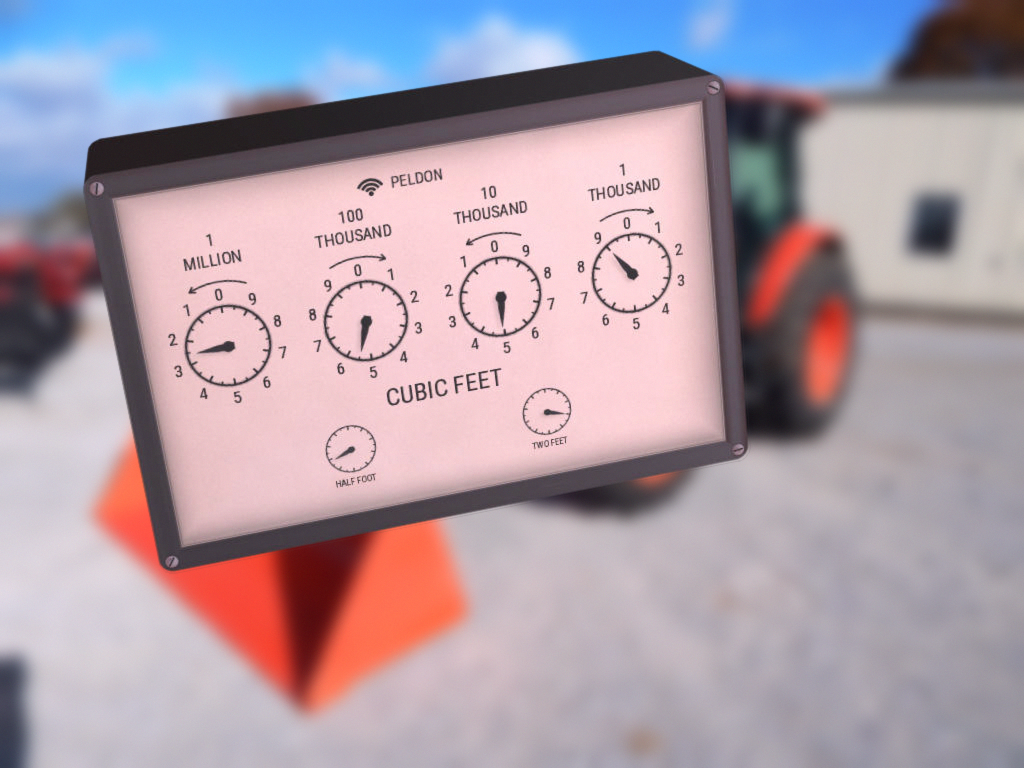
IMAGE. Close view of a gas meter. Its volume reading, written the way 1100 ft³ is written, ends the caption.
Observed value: 254900 ft³
